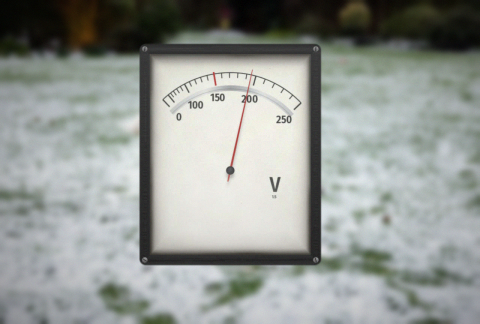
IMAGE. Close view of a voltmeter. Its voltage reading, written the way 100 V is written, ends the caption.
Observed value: 195 V
